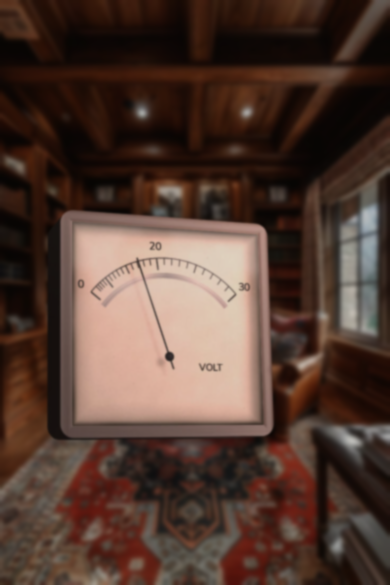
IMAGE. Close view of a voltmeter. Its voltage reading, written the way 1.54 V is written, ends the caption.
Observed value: 17 V
